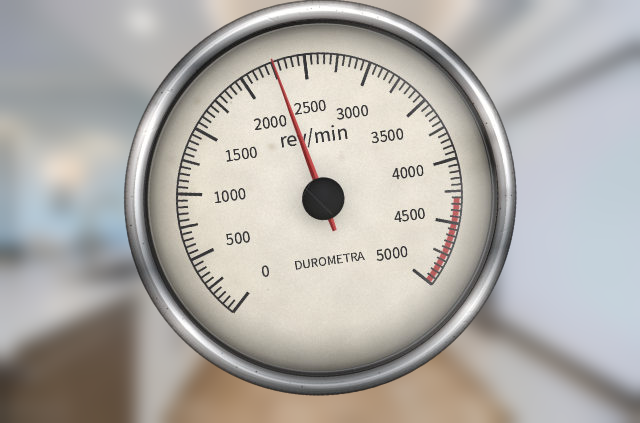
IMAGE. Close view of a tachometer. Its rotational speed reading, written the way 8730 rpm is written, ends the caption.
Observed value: 2250 rpm
